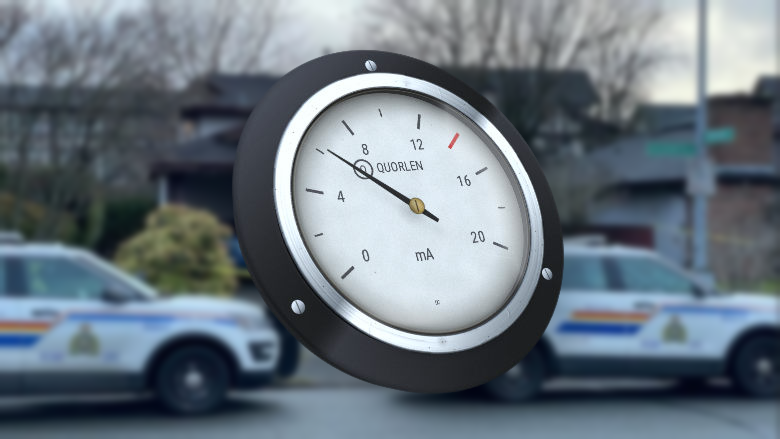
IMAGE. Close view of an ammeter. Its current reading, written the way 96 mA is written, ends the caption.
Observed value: 6 mA
